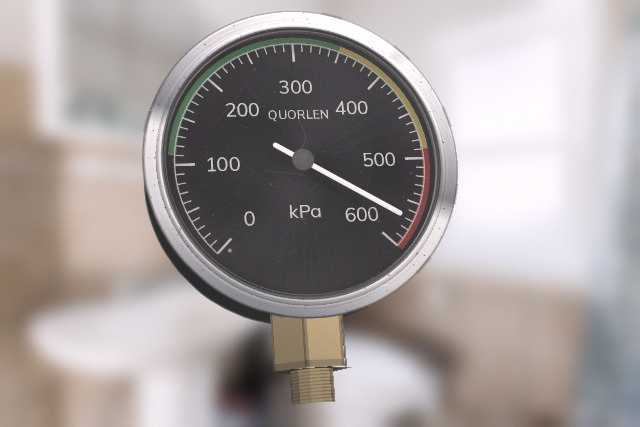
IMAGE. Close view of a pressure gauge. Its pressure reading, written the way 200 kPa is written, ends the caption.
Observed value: 570 kPa
